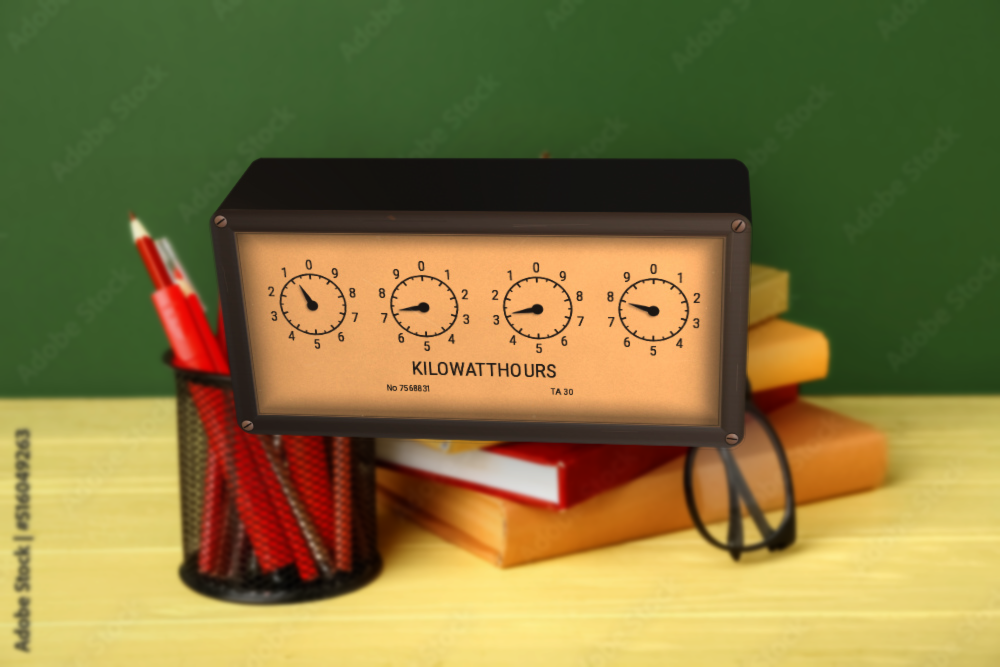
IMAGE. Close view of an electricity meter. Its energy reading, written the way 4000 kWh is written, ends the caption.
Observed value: 728 kWh
